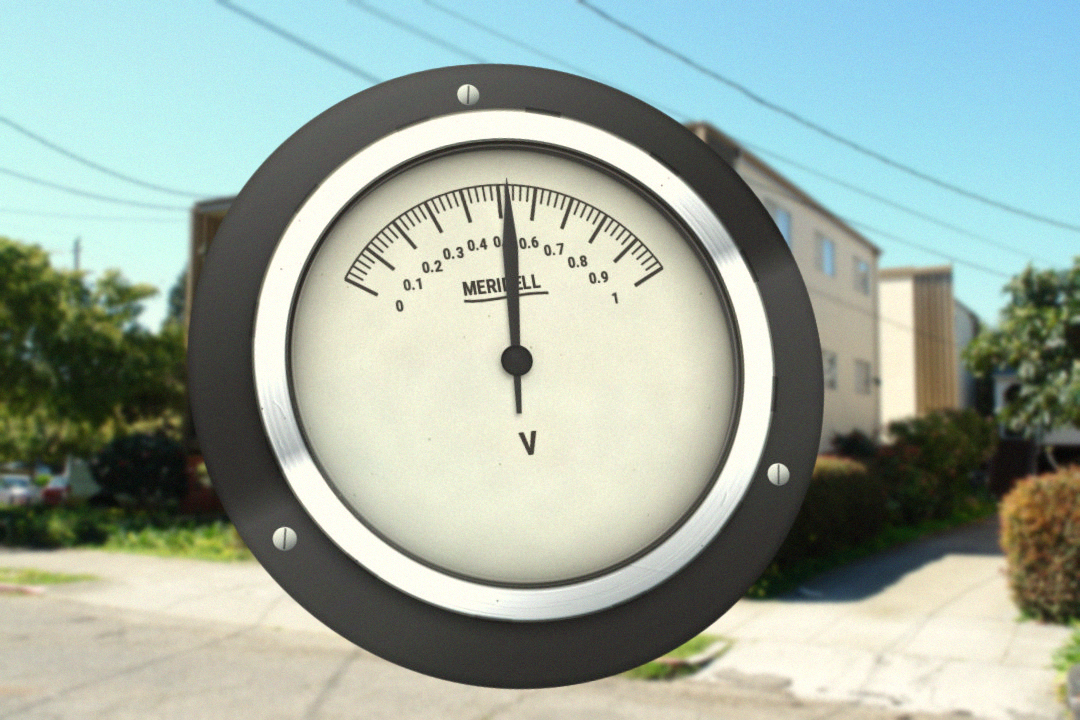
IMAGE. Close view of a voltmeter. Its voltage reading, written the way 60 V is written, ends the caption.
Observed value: 0.52 V
